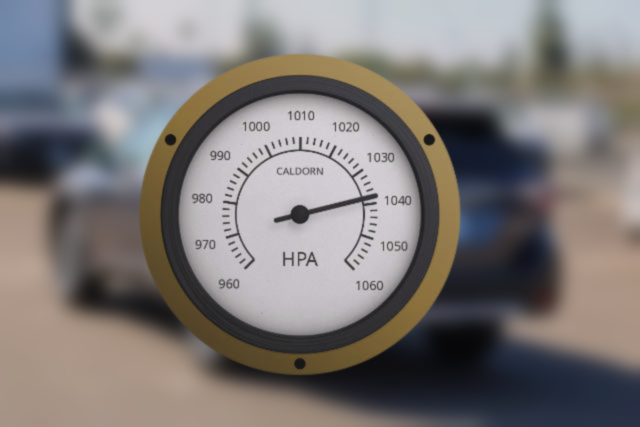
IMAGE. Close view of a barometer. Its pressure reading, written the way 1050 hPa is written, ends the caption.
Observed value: 1038 hPa
